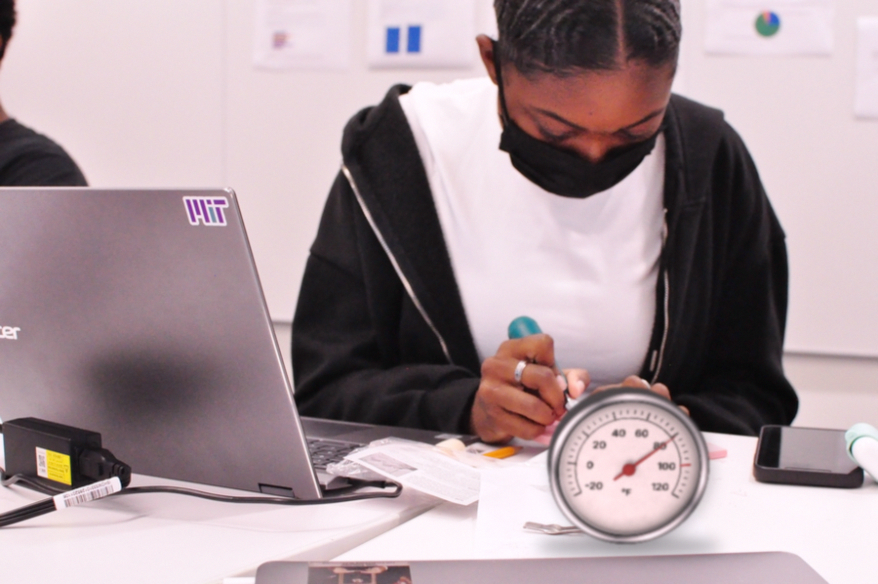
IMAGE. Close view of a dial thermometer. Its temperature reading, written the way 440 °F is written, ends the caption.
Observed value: 80 °F
